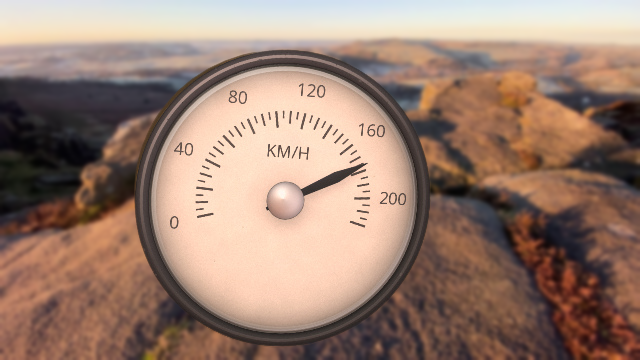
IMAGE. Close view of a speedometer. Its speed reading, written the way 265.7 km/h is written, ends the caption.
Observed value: 175 km/h
